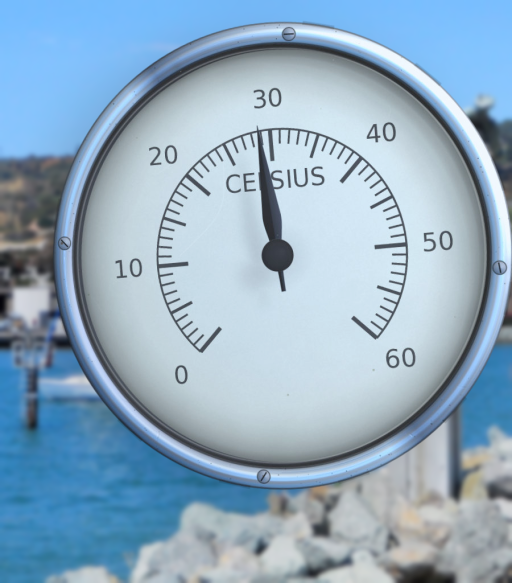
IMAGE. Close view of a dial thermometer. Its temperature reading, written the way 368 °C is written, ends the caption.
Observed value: 29 °C
